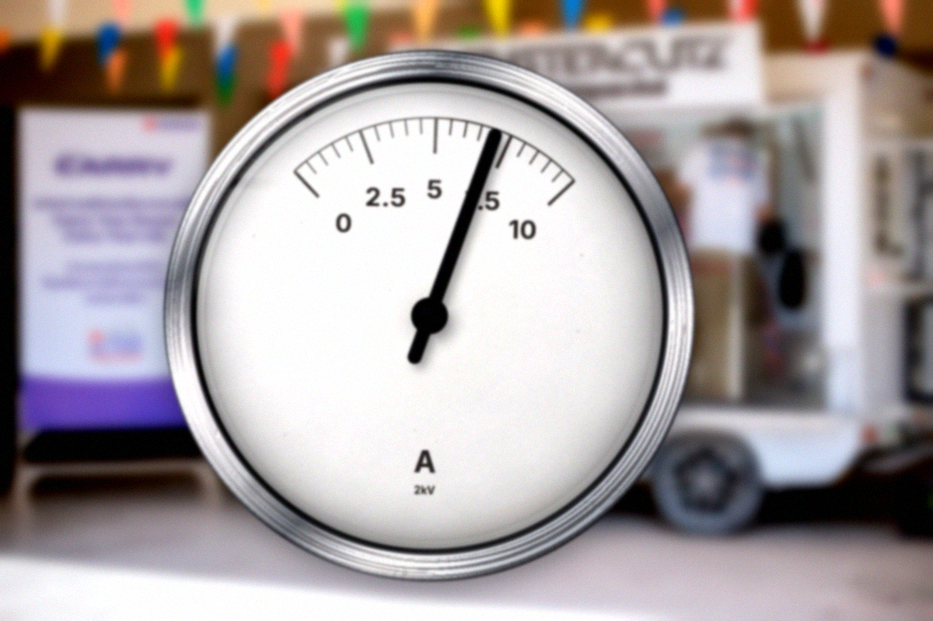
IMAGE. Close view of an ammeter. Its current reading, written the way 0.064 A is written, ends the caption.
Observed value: 7 A
